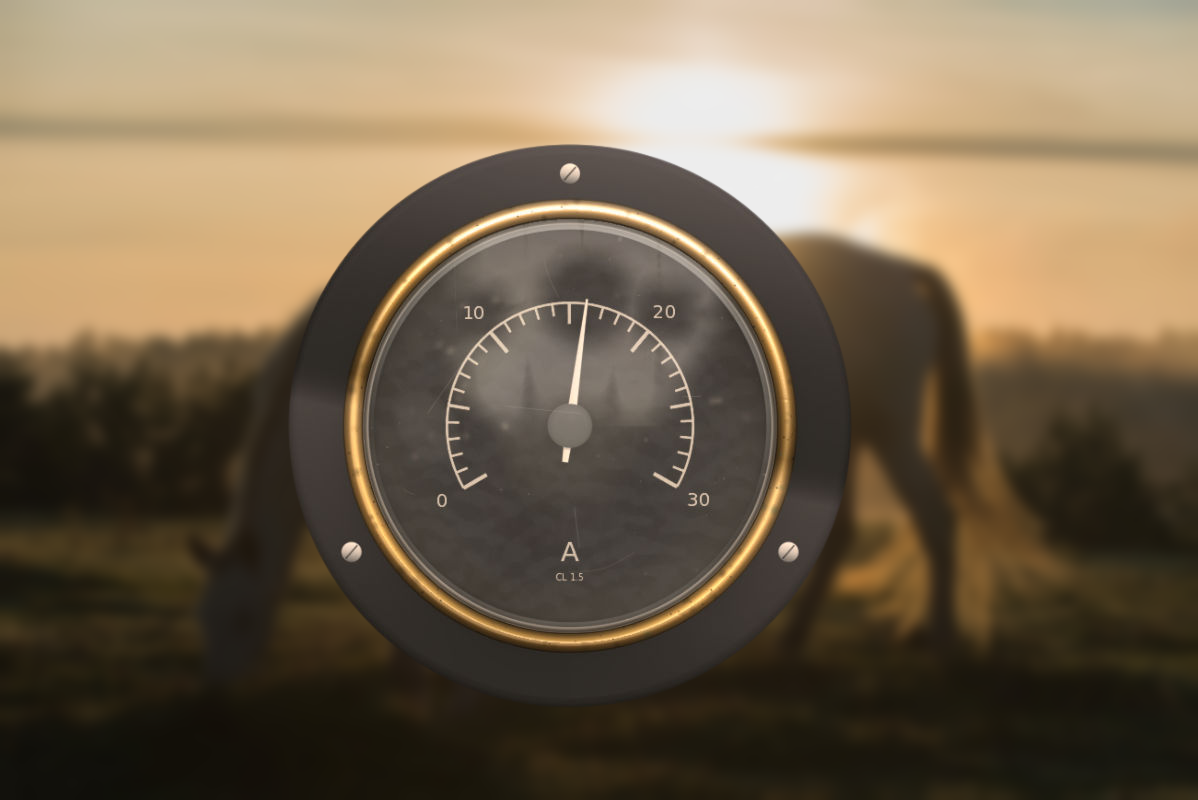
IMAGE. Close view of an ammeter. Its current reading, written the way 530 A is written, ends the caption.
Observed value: 16 A
